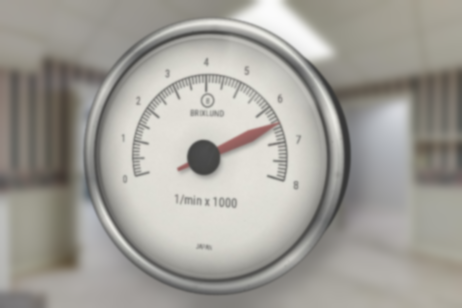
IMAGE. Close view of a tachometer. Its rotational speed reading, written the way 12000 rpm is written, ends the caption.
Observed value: 6500 rpm
